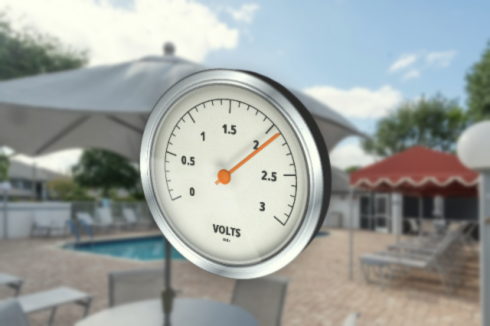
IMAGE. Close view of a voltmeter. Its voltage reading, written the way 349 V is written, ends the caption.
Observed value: 2.1 V
